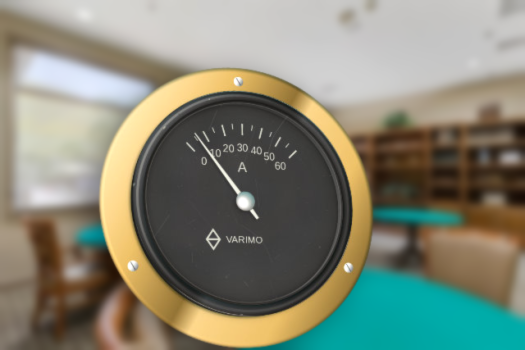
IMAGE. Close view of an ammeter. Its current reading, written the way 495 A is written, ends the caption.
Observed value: 5 A
